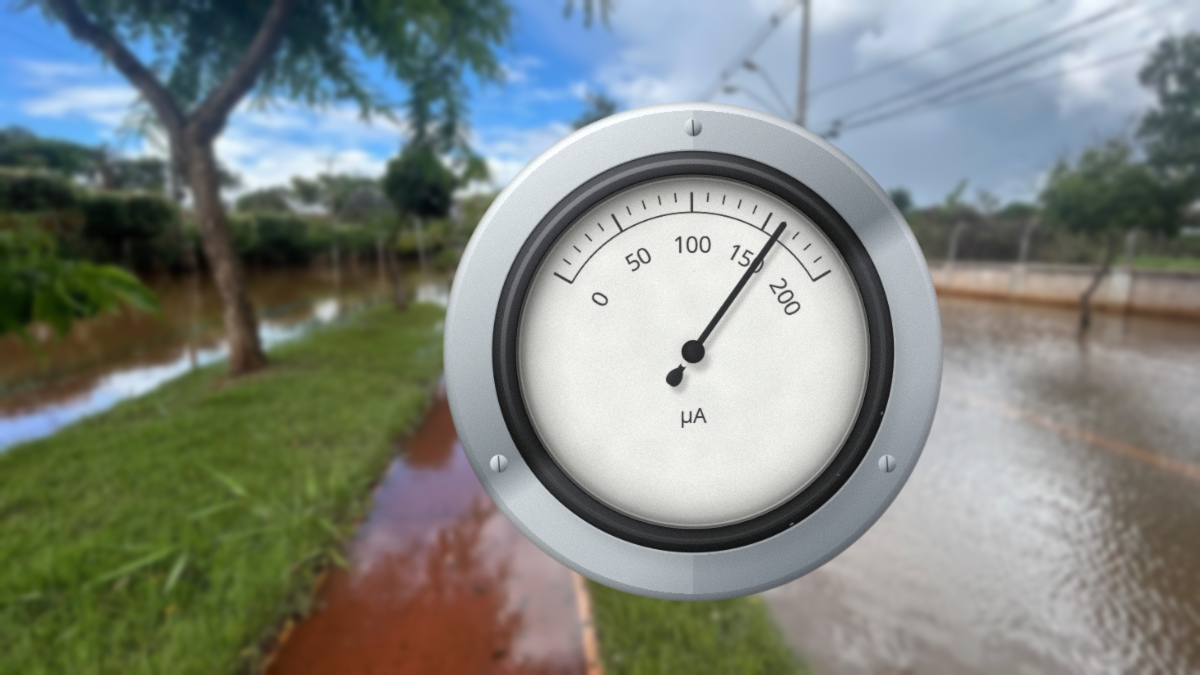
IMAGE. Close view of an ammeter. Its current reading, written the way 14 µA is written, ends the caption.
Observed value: 160 µA
